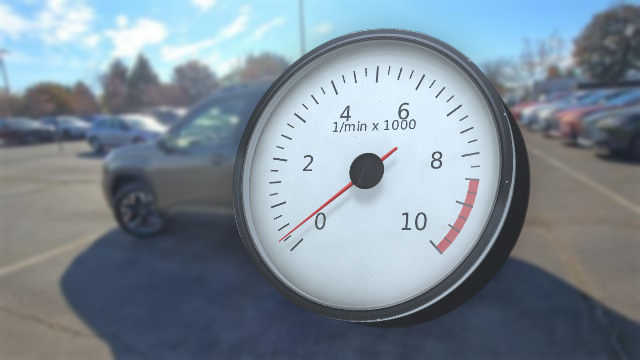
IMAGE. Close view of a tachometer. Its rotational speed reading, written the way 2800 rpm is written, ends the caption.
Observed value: 250 rpm
